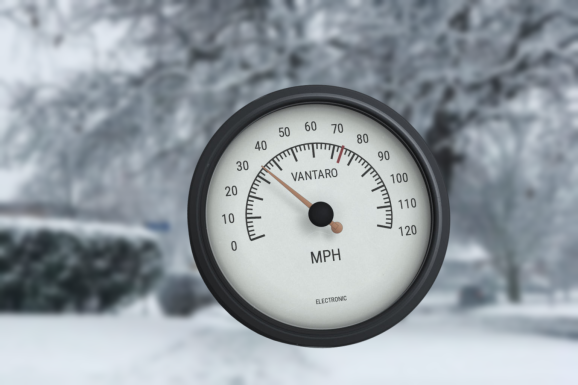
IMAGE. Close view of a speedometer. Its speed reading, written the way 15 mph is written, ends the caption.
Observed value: 34 mph
